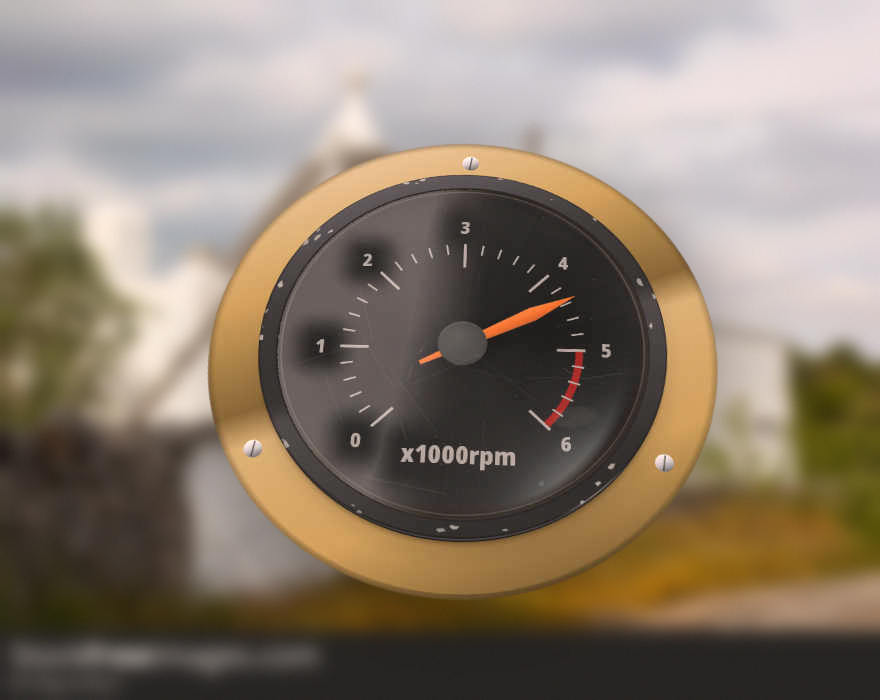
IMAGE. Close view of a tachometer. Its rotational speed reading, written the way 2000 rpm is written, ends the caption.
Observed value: 4400 rpm
